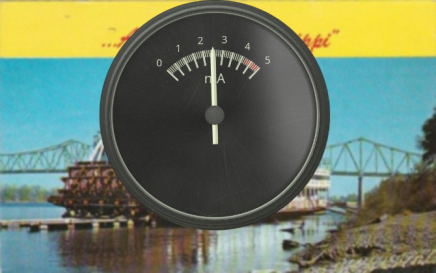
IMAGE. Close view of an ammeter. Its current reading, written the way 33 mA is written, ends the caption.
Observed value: 2.5 mA
